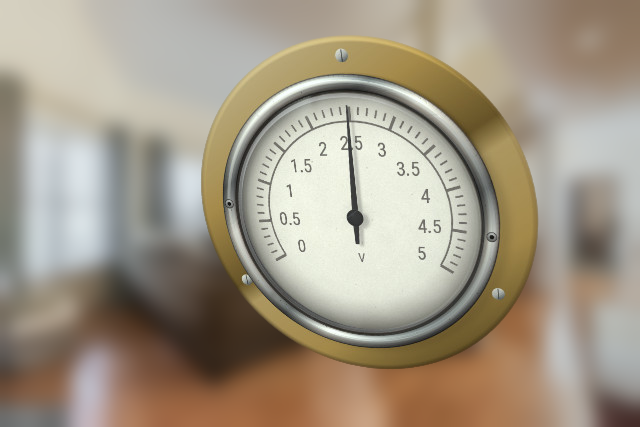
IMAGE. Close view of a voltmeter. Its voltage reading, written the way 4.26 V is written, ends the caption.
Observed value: 2.5 V
